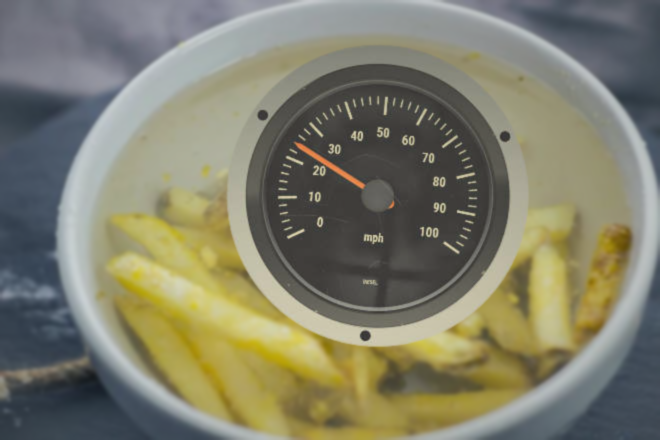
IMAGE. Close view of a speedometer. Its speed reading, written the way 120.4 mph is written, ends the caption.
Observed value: 24 mph
